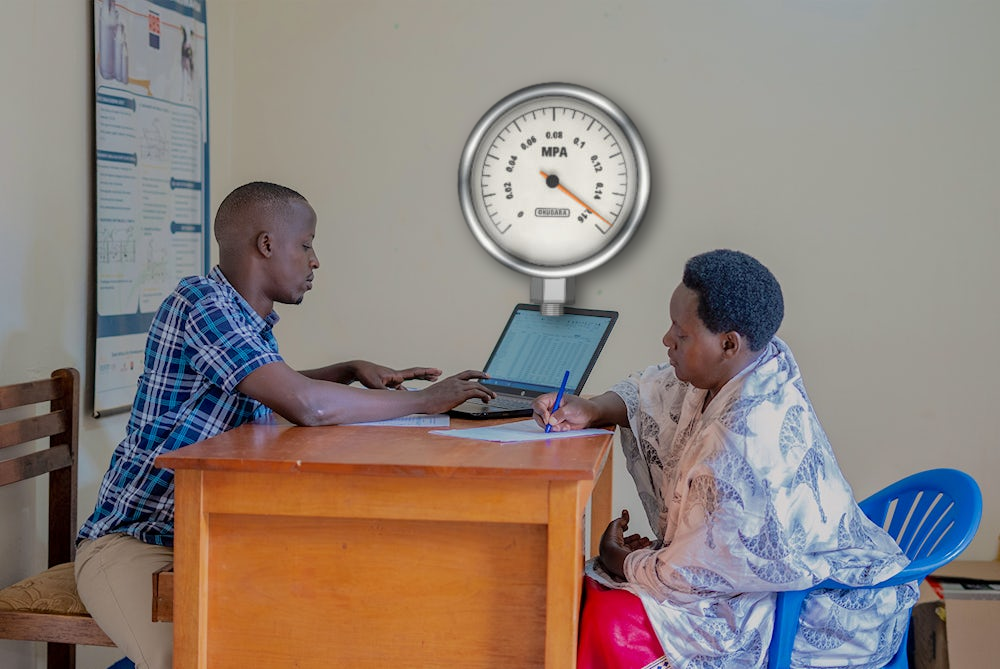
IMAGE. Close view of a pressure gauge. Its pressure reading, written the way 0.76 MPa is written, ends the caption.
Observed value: 0.155 MPa
